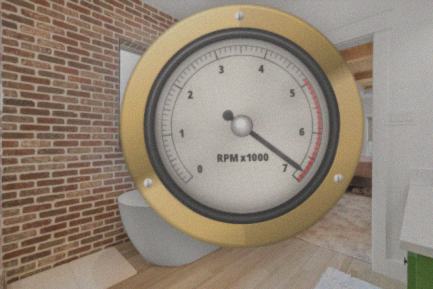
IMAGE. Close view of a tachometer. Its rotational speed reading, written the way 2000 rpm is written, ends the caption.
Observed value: 6800 rpm
